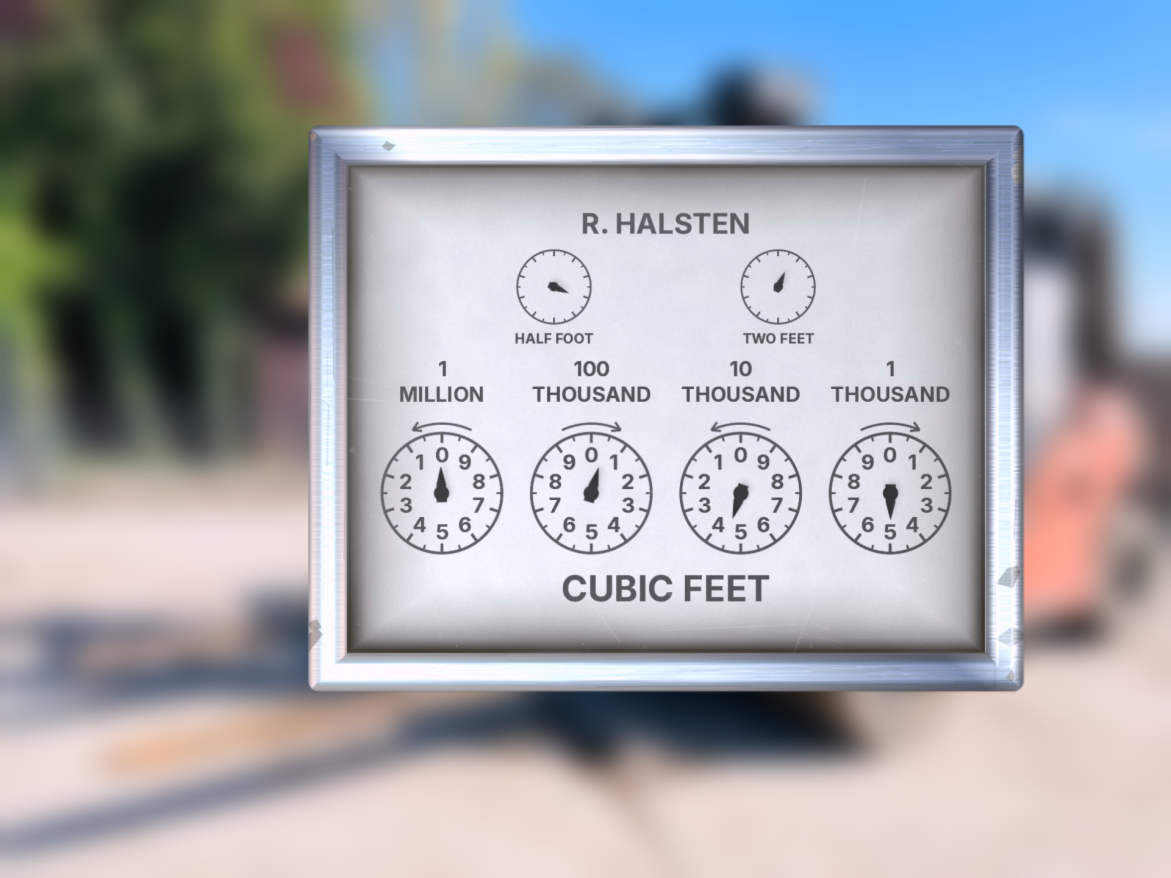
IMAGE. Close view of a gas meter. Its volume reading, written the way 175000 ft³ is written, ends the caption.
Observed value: 4500 ft³
